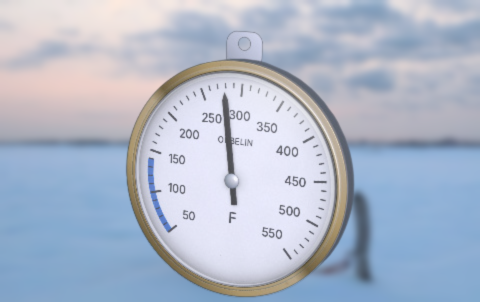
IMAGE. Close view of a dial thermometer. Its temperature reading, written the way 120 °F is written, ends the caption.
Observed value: 280 °F
